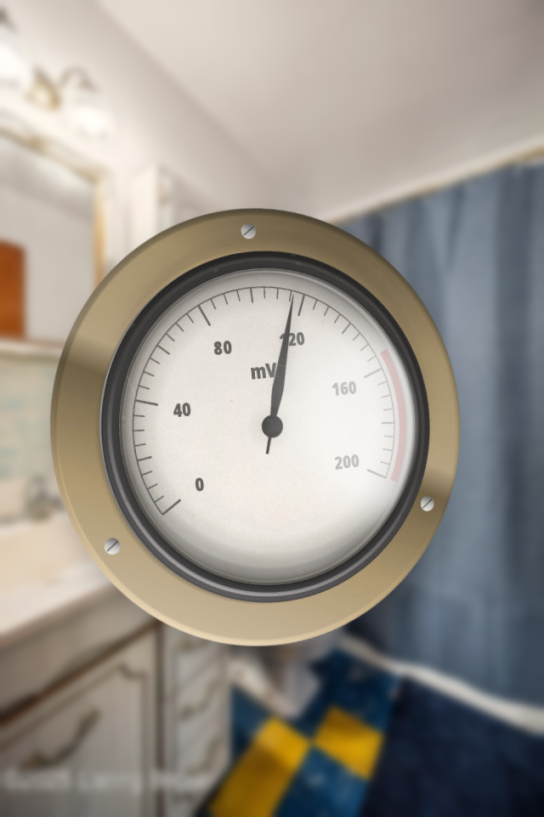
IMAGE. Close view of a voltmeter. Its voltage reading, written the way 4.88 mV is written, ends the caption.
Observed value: 115 mV
